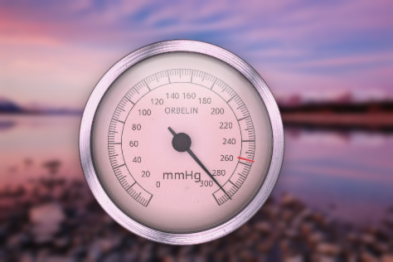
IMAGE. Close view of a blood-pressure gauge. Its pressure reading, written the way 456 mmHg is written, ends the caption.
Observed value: 290 mmHg
